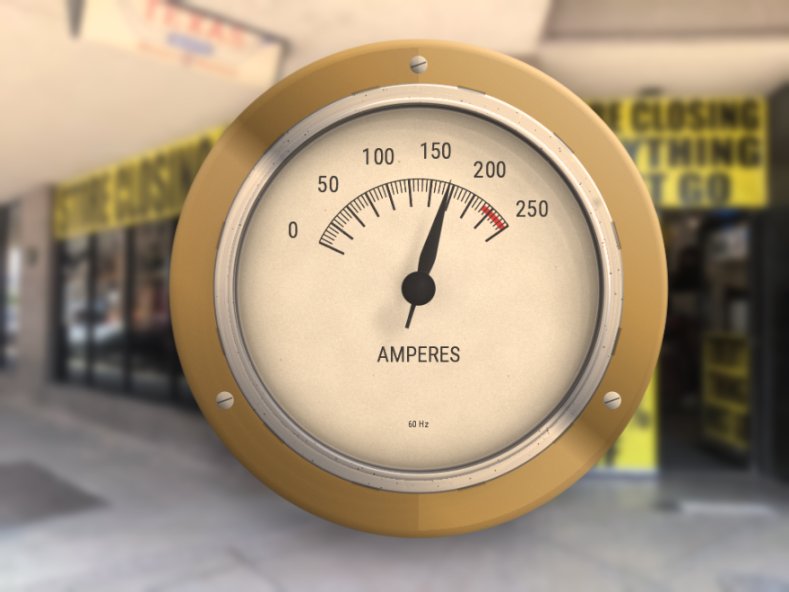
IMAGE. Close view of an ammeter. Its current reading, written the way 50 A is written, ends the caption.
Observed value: 170 A
